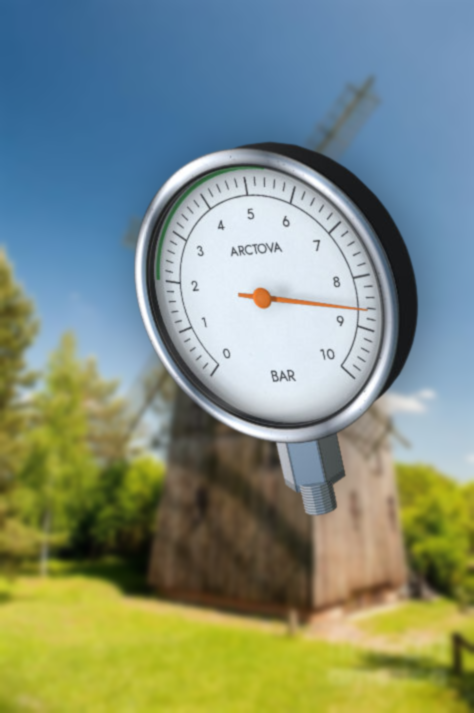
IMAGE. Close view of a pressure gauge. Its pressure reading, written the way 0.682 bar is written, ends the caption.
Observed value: 8.6 bar
